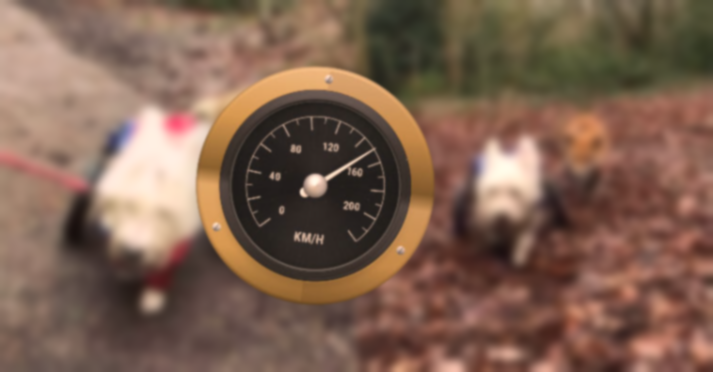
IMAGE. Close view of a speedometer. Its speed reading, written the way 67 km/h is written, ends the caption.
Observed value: 150 km/h
